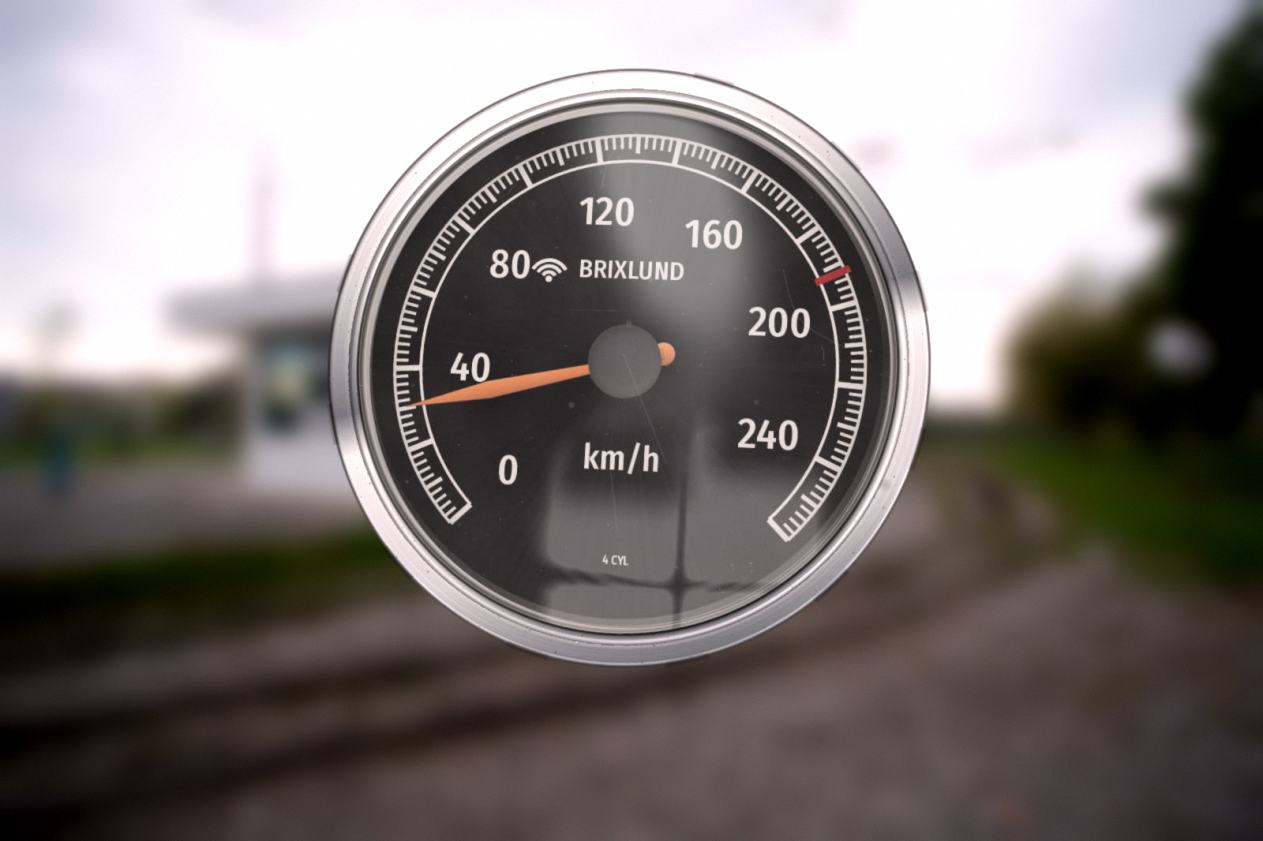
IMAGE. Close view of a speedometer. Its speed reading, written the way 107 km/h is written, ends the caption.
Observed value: 30 km/h
